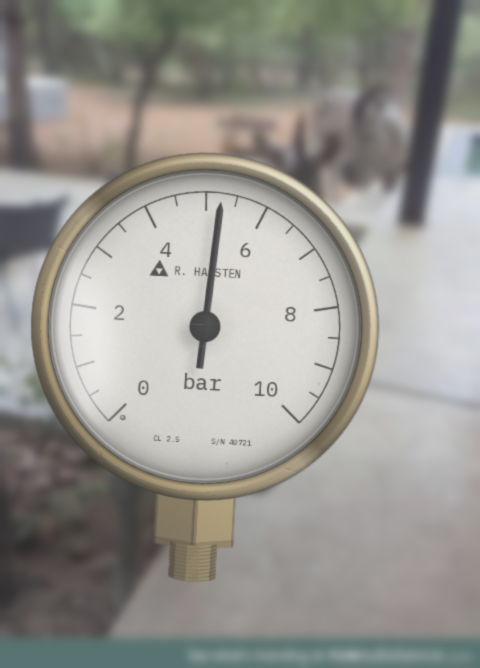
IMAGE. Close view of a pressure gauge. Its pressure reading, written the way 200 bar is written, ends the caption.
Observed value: 5.25 bar
